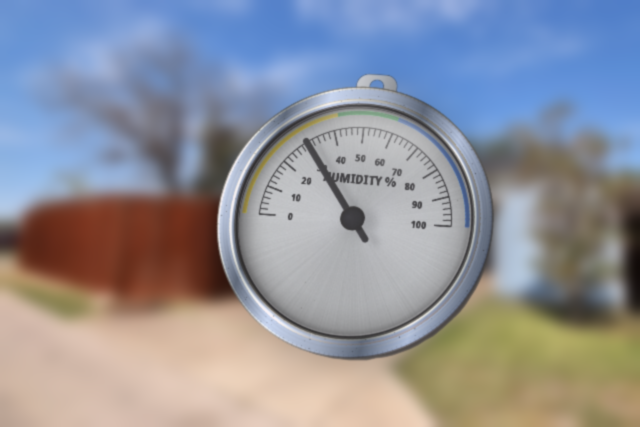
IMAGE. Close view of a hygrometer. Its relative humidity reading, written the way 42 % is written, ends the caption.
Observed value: 30 %
